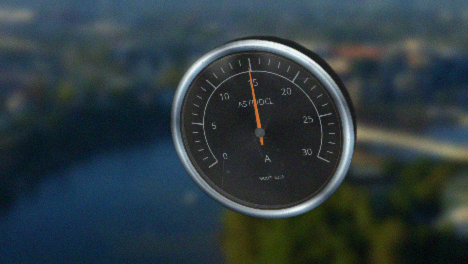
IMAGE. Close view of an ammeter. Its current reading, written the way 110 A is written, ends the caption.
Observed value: 15 A
